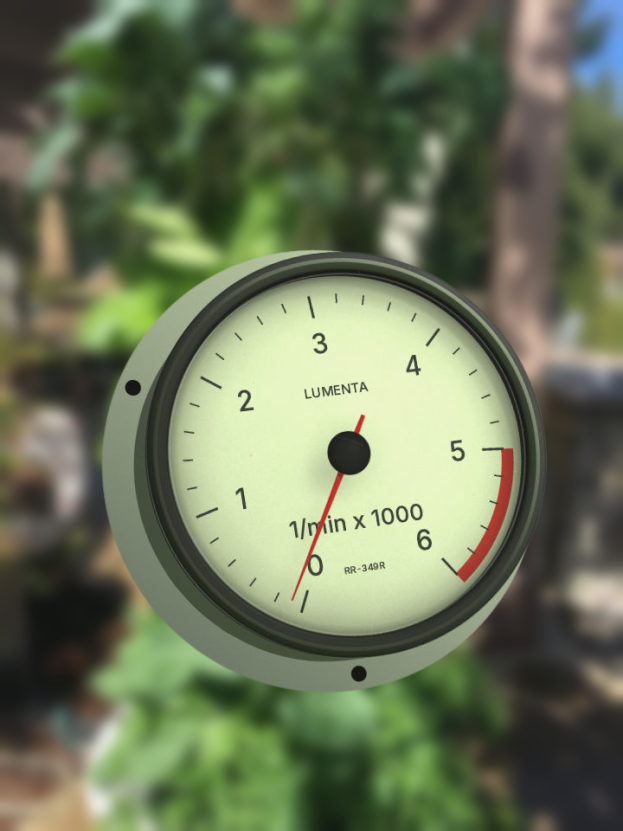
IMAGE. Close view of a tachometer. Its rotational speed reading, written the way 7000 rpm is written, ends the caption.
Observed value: 100 rpm
